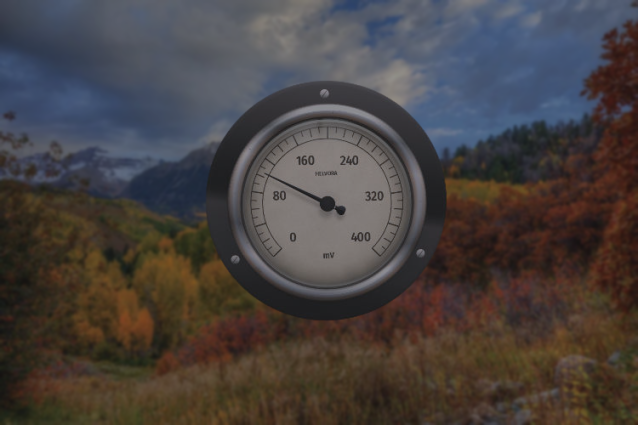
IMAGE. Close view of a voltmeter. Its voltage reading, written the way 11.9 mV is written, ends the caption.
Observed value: 105 mV
